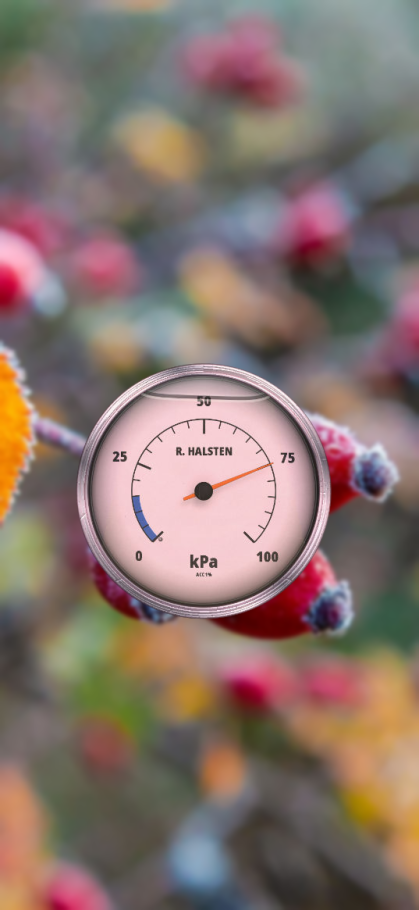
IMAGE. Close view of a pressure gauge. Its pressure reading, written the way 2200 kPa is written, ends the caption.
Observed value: 75 kPa
